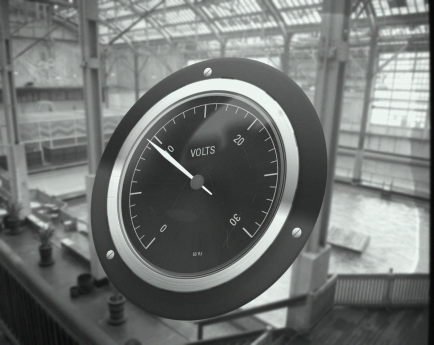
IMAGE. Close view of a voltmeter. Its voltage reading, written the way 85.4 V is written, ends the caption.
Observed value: 9.5 V
